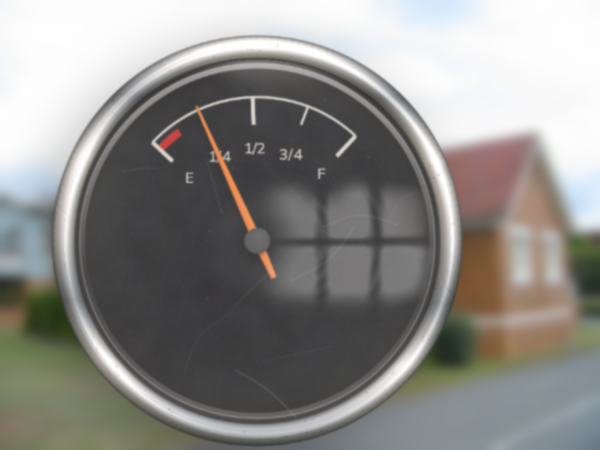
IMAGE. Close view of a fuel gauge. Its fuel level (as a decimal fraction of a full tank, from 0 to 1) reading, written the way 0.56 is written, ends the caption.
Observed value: 0.25
